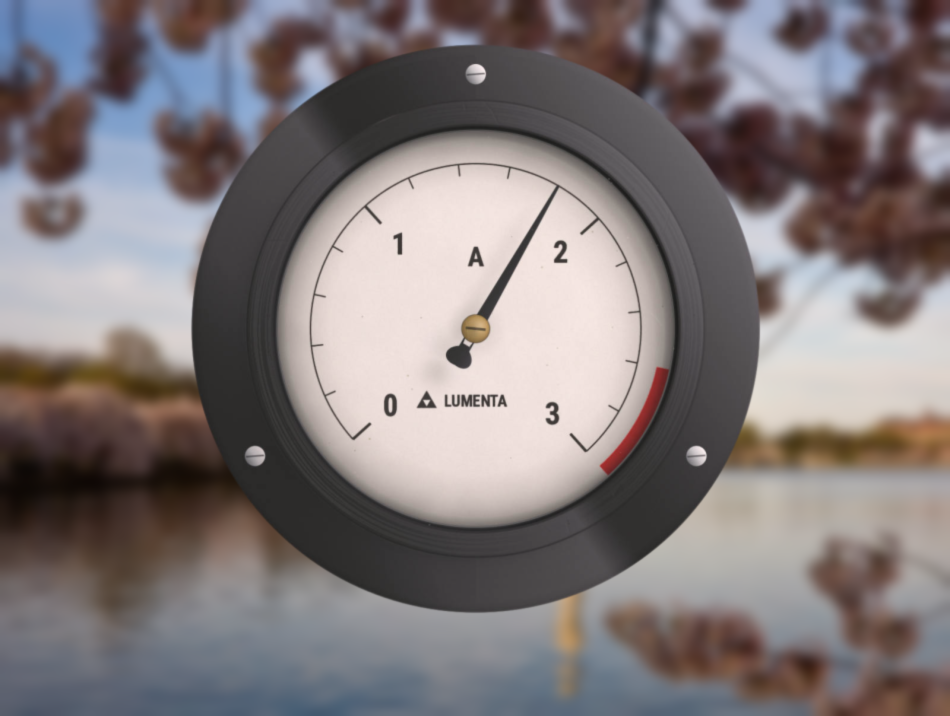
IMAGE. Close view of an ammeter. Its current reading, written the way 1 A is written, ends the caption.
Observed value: 1.8 A
